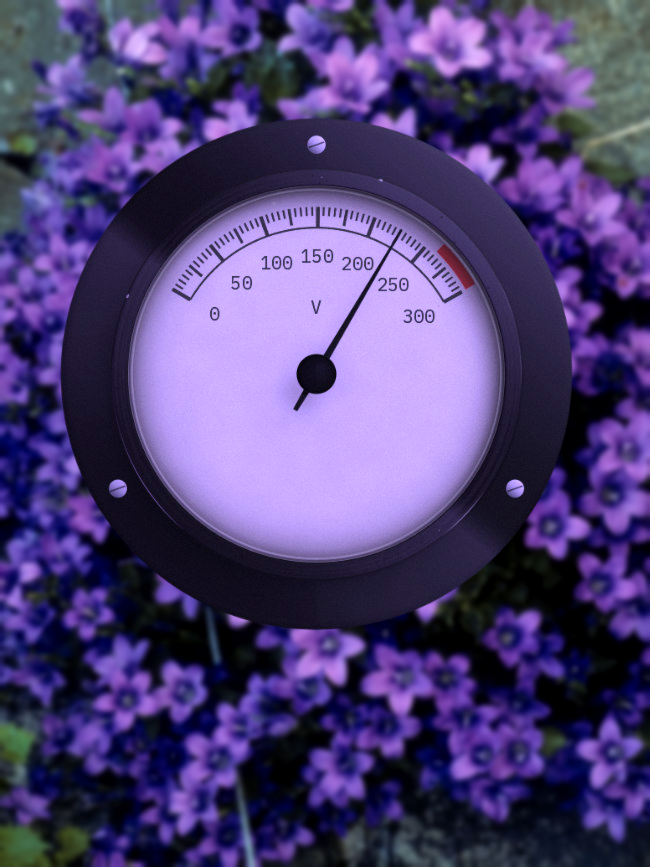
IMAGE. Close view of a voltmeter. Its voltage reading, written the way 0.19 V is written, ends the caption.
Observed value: 225 V
